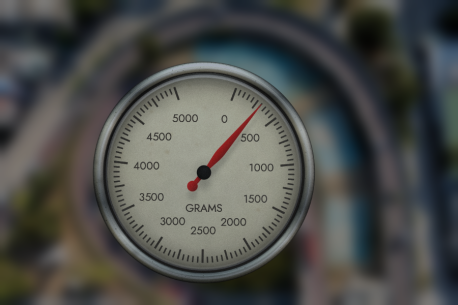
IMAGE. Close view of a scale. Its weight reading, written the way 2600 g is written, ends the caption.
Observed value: 300 g
